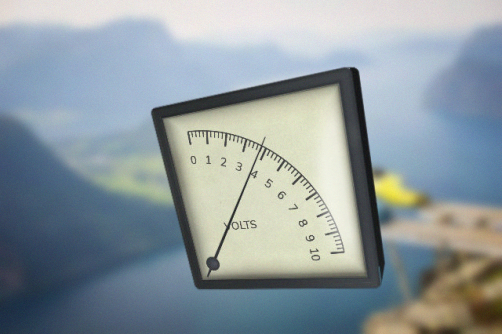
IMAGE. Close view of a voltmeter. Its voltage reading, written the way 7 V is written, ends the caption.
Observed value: 3.8 V
